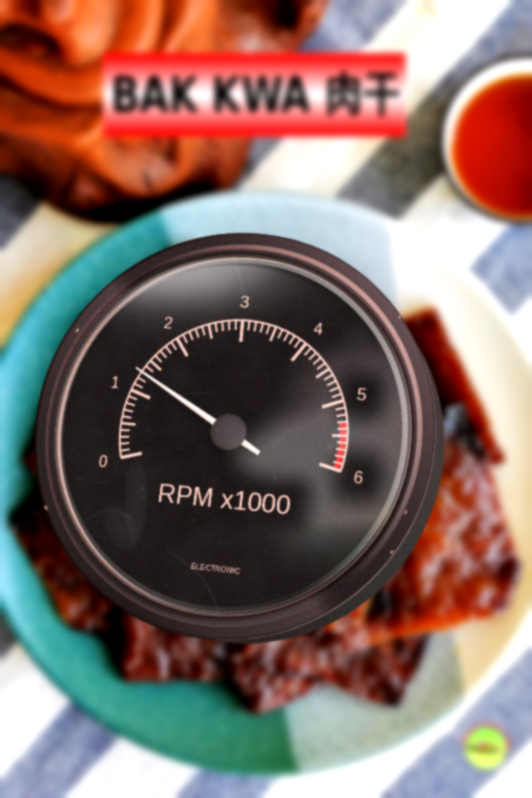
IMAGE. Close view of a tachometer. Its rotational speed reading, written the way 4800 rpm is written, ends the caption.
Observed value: 1300 rpm
